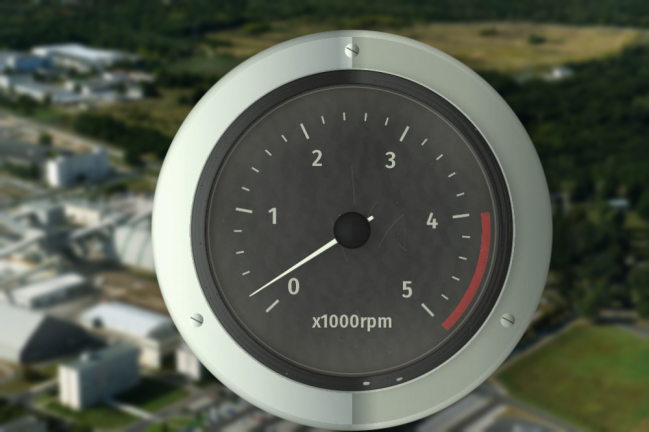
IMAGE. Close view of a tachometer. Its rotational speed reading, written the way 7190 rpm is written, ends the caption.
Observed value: 200 rpm
